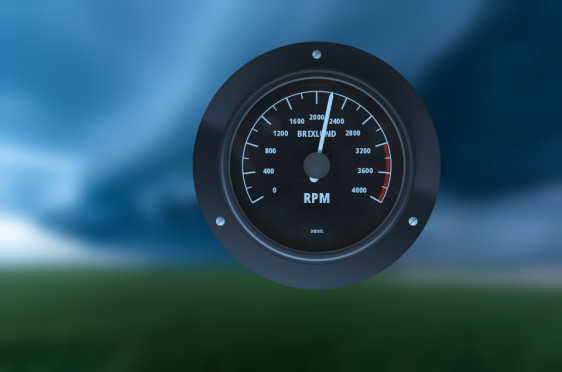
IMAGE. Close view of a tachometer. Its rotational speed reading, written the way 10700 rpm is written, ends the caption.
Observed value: 2200 rpm
